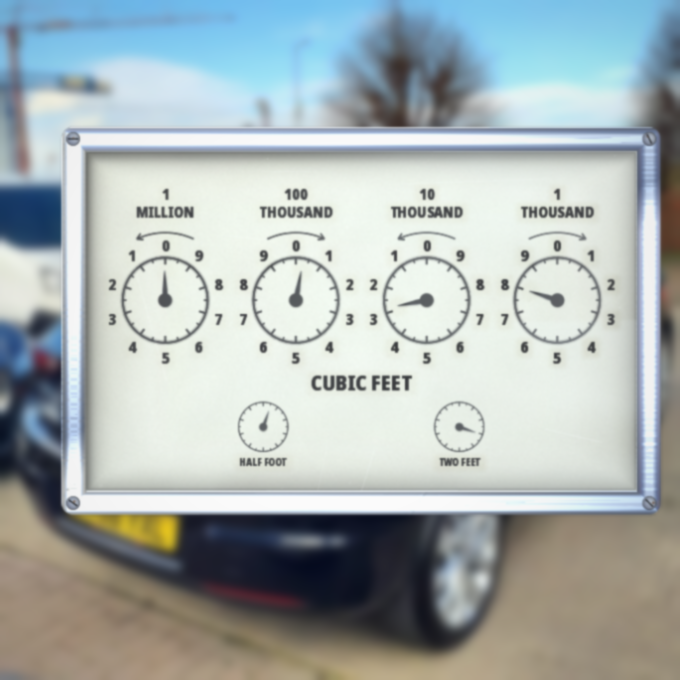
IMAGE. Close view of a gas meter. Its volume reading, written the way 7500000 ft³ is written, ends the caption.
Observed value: 2800 ft³
